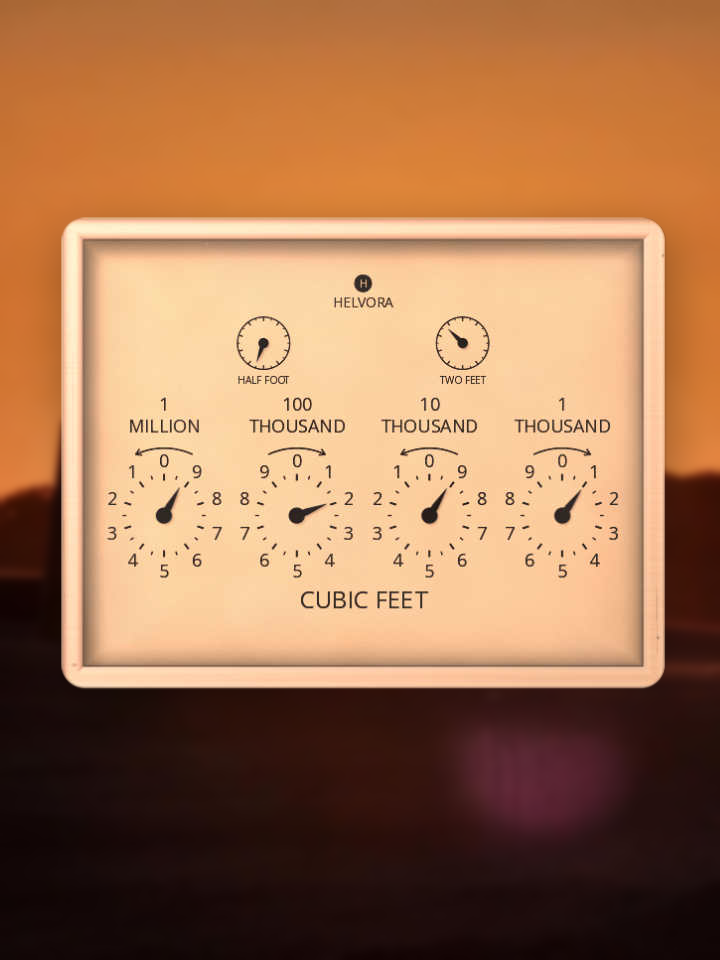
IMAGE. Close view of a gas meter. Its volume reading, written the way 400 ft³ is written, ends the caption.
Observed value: 919100 ft³
